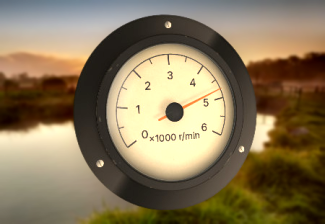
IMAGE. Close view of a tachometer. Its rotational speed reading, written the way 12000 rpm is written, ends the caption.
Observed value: 4750 rpm
